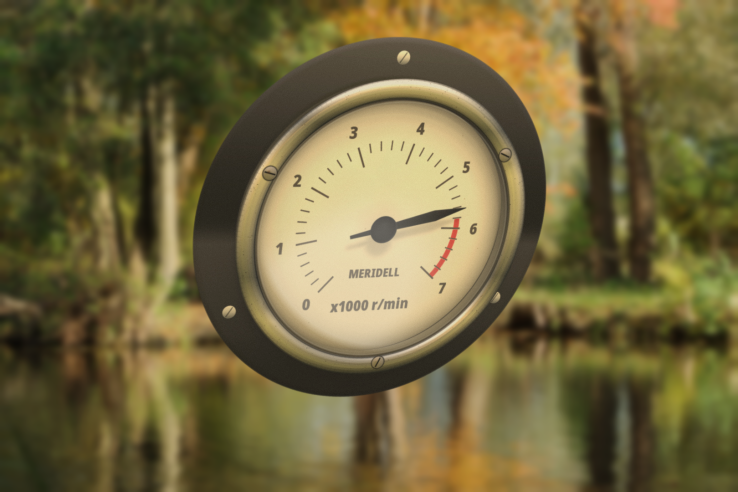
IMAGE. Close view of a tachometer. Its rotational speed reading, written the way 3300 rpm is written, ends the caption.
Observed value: 5600 rpm
